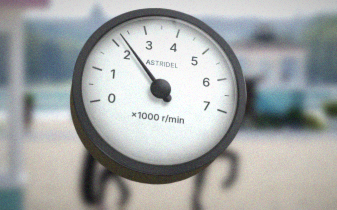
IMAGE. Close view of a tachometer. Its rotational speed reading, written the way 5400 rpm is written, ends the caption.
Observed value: 2250 rpm
